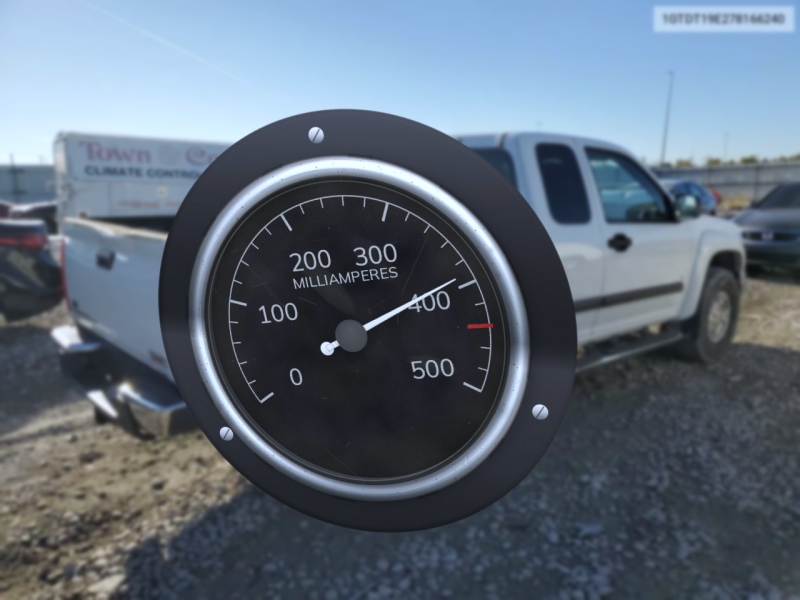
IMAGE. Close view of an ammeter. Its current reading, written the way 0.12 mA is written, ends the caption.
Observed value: 390 mA
